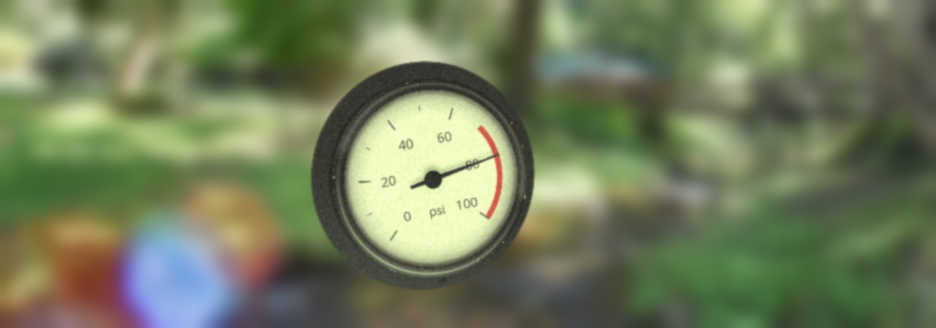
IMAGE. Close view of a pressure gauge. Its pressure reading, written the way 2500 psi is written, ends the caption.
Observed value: 80 psi
